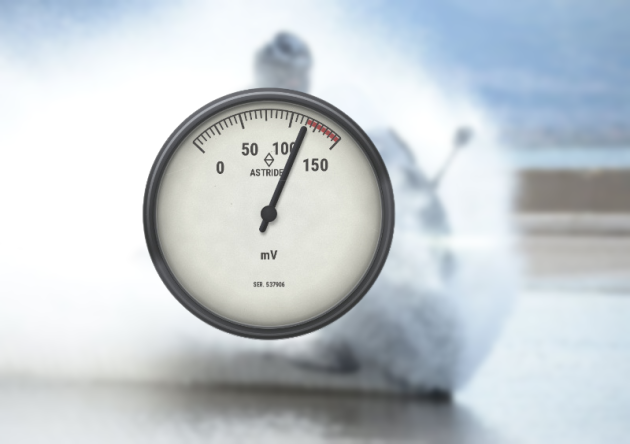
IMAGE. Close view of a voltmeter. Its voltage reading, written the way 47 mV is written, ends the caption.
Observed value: 115 mV
